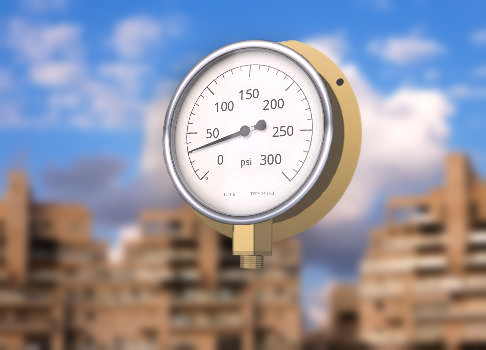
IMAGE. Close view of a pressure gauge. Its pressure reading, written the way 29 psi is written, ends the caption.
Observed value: 30 psi
